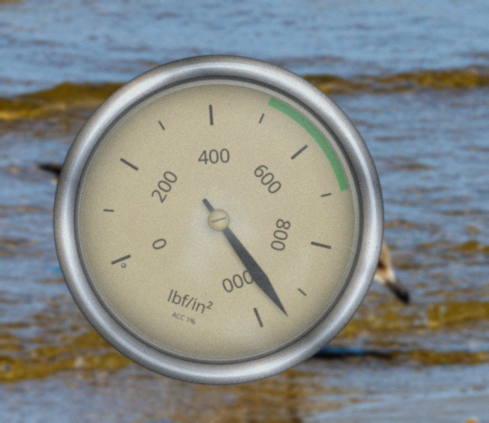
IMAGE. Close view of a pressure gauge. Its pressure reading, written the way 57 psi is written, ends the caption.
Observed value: 950 psi
